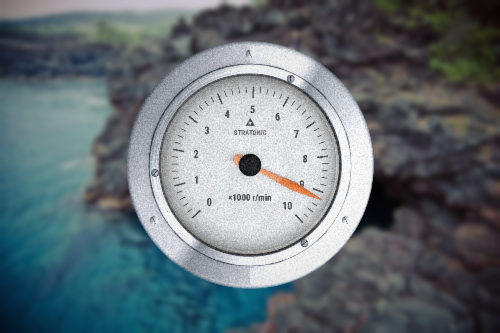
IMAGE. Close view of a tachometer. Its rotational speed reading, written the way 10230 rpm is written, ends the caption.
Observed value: 9200 rpm
